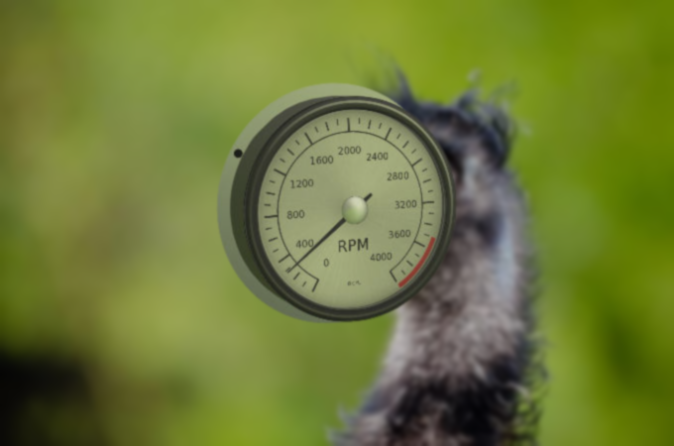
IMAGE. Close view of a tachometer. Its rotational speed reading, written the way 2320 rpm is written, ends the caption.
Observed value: 300 rpm
